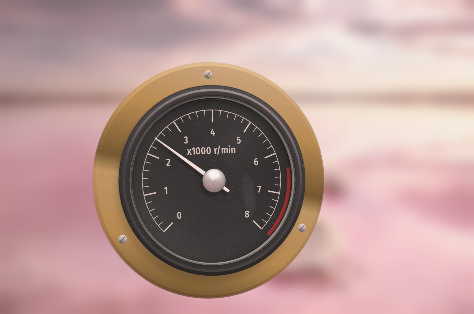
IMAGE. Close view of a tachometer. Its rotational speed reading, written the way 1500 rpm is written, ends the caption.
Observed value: 2400 rpm
